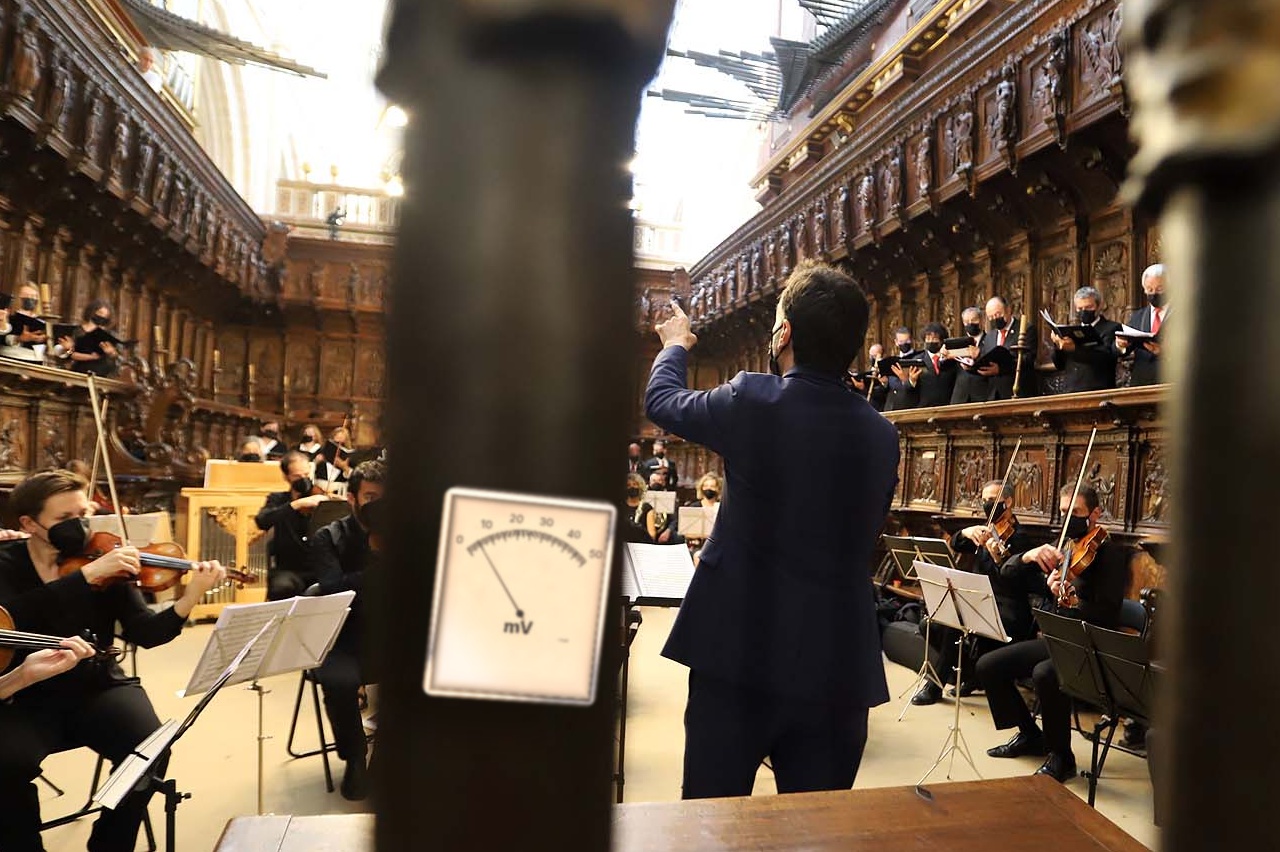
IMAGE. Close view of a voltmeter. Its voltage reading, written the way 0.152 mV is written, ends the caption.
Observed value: 5 mV
